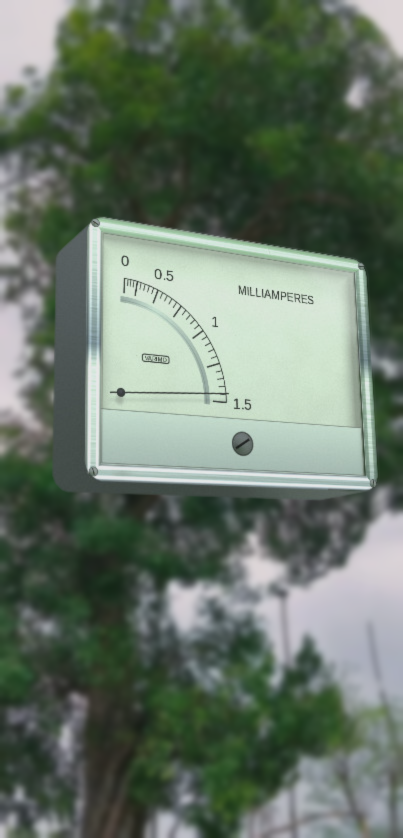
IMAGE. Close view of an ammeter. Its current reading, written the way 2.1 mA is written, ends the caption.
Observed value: 1.45 mA
